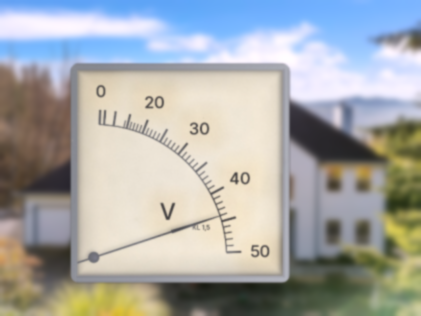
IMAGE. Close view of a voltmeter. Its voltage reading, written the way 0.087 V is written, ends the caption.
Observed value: 44 V
